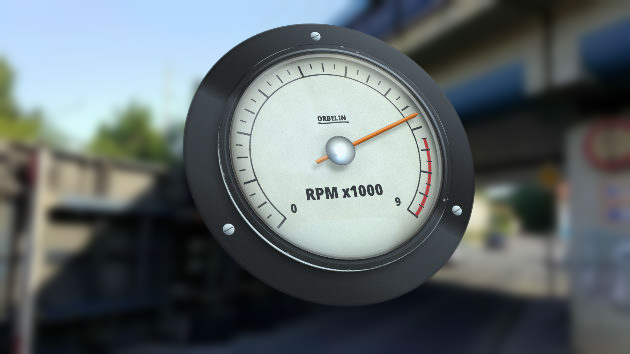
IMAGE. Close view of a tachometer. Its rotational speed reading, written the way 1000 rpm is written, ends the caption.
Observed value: 6750 rpm
